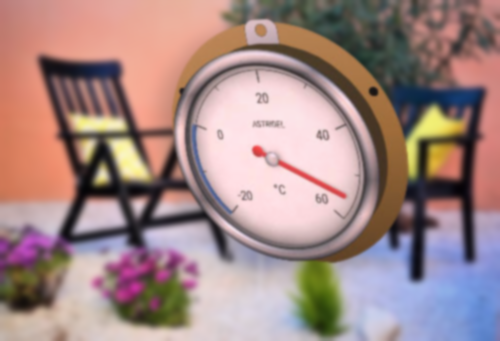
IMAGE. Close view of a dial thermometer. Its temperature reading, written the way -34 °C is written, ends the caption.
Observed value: 55 °C
